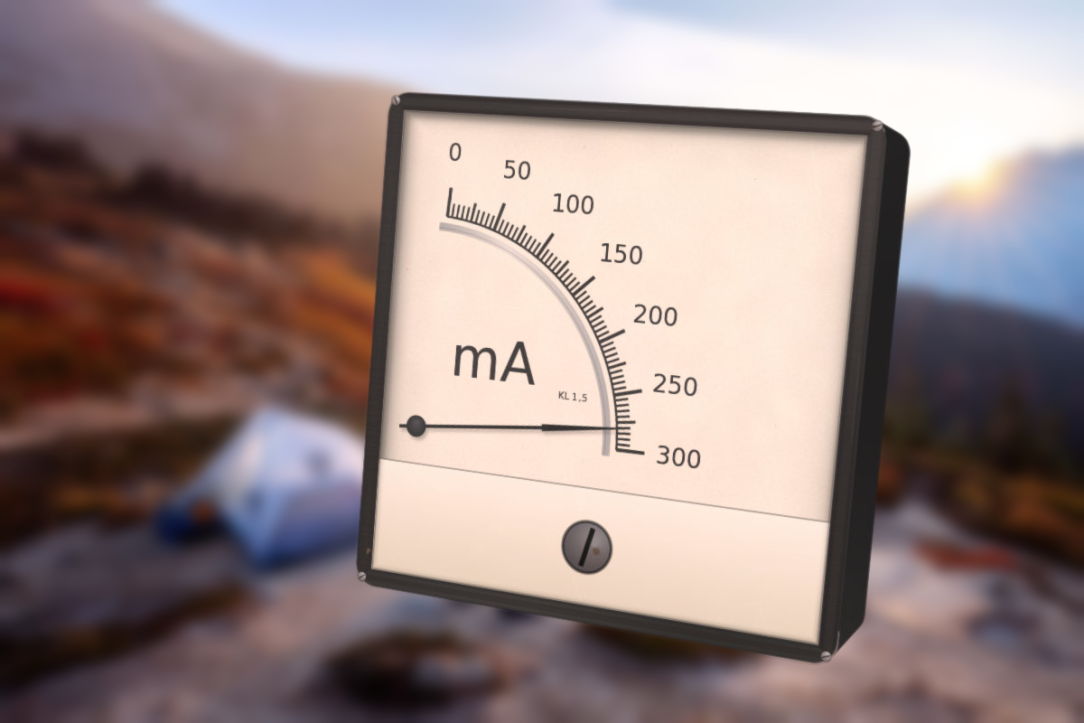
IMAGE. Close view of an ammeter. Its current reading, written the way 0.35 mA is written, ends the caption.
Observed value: 280 mA
